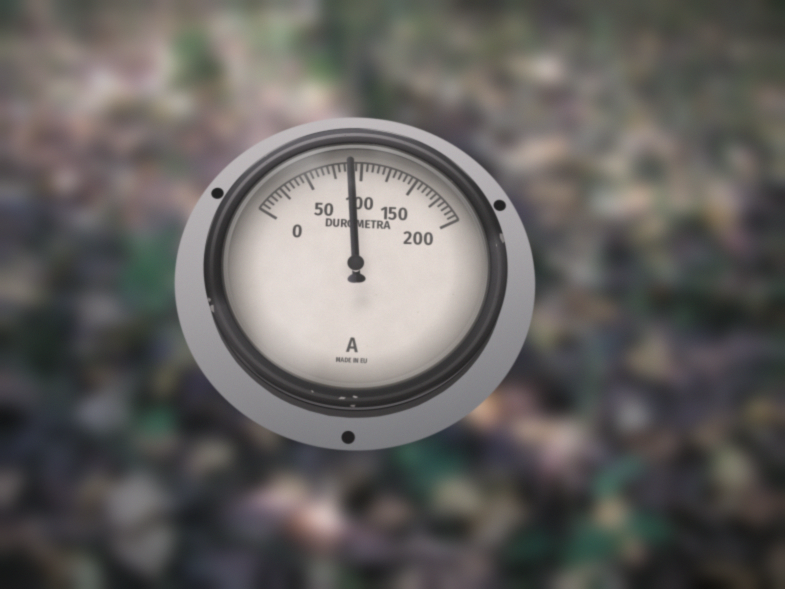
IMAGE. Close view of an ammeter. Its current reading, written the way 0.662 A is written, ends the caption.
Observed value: 90 A
